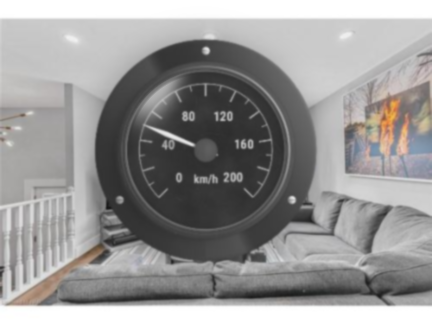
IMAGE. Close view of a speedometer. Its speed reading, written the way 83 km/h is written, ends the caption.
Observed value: 50 km/h
